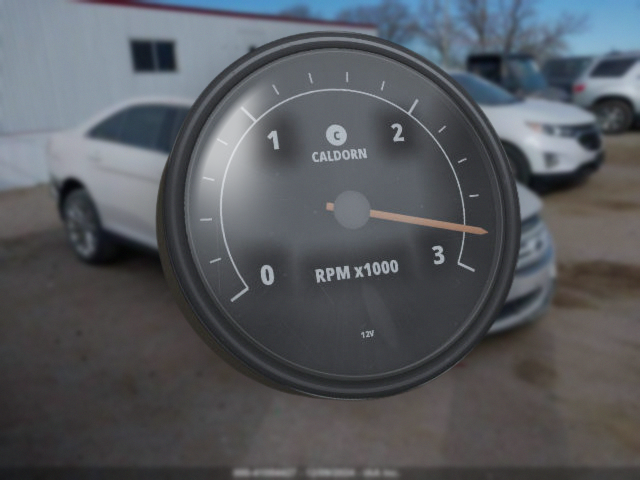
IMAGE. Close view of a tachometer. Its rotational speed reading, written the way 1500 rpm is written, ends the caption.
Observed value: 2800 rpm
